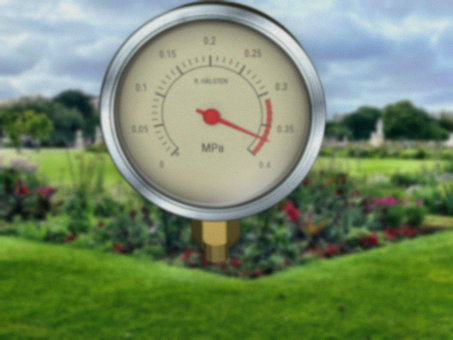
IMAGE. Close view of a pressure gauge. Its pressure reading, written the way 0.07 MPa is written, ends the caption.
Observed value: 0.37 MPa
